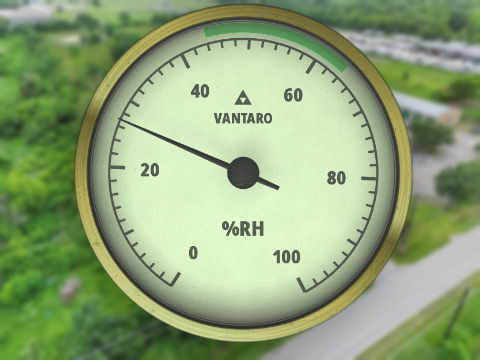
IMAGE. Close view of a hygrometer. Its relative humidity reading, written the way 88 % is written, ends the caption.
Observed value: 27 %
